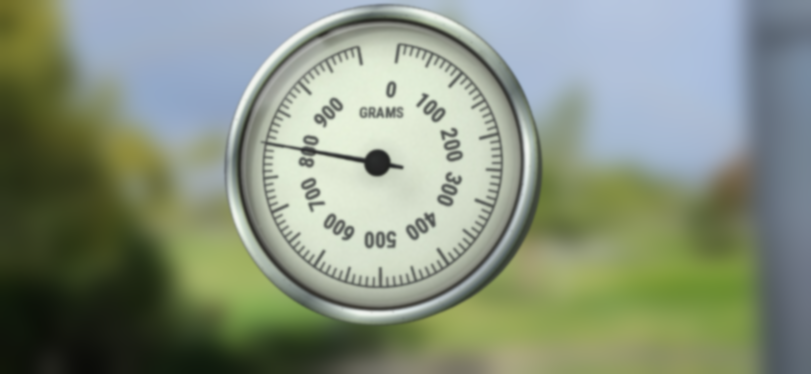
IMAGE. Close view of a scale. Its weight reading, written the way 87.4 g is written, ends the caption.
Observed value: 800 g
